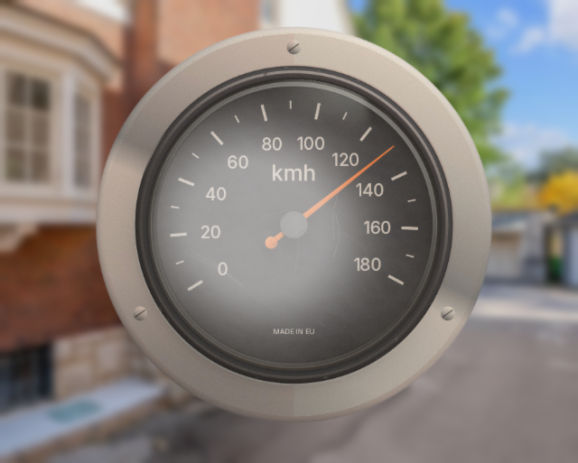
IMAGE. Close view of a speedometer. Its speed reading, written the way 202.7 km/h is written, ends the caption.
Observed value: 130 km/h
